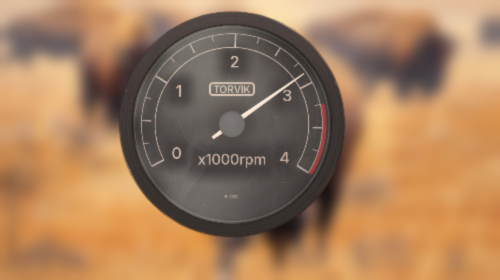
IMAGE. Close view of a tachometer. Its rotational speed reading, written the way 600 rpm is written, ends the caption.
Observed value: 2875 rpm
